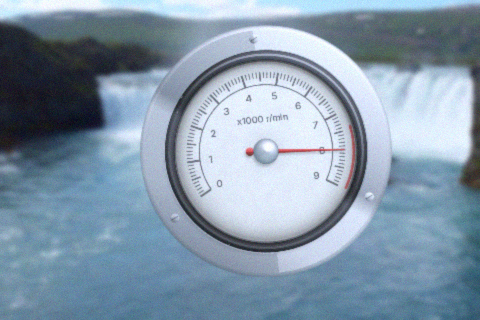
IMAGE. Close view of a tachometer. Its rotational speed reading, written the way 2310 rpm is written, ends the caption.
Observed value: 8000 rpm
